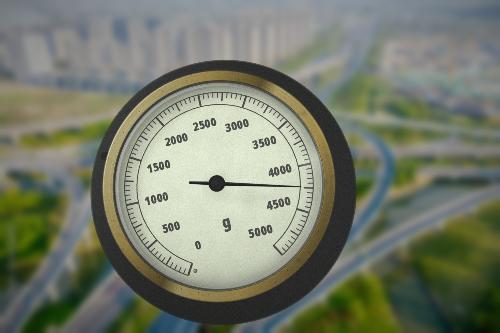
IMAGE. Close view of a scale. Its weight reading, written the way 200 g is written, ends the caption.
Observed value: 4250 g
